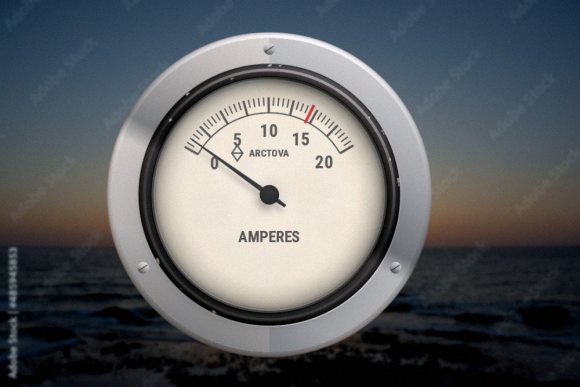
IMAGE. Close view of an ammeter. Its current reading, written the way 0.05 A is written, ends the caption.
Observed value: 1 A
